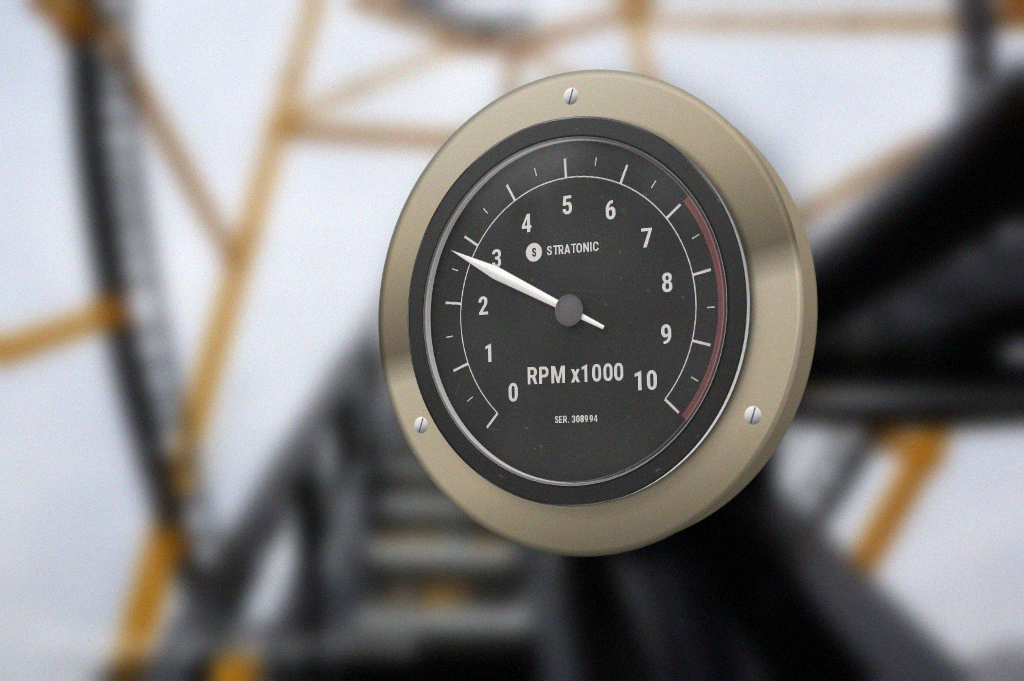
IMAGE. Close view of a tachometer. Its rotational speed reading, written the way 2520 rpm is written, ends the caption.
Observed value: 2750 rpm
